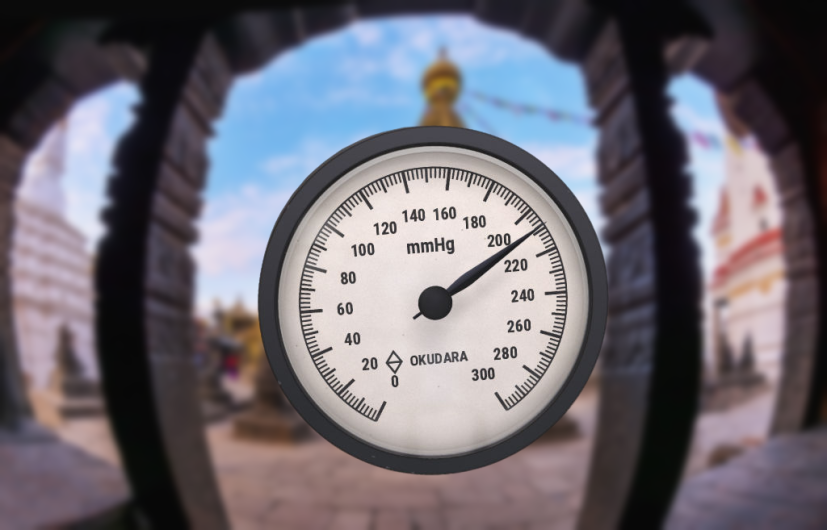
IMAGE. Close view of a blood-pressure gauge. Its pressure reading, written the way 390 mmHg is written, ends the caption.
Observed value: 208 mmHg
